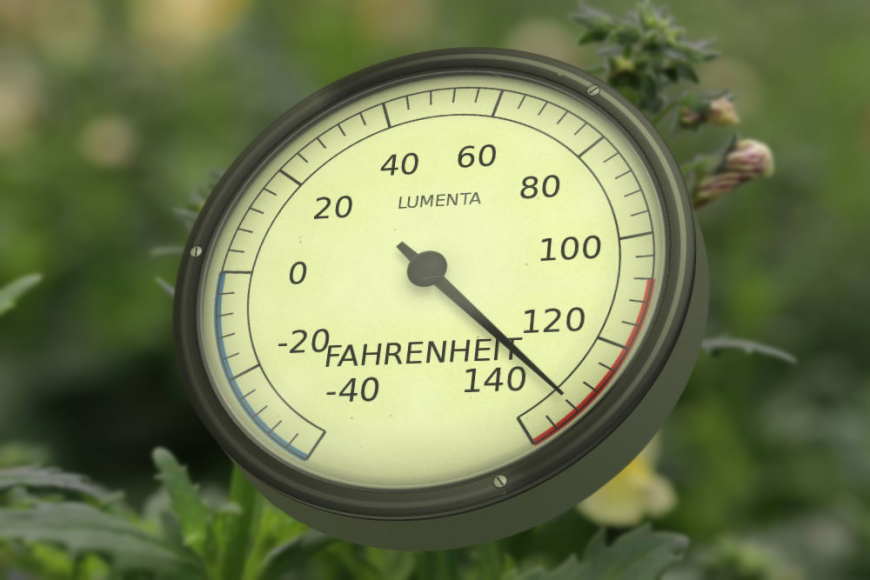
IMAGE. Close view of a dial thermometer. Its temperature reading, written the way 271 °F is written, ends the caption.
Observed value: 132 °F
